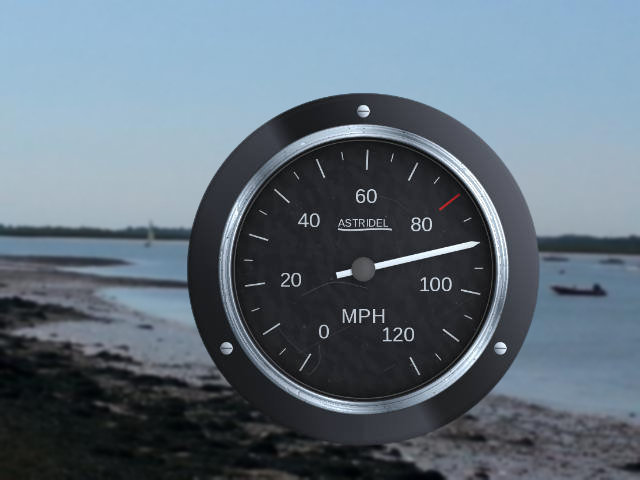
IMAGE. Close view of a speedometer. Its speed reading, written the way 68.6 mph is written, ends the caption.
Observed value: 90 mph
